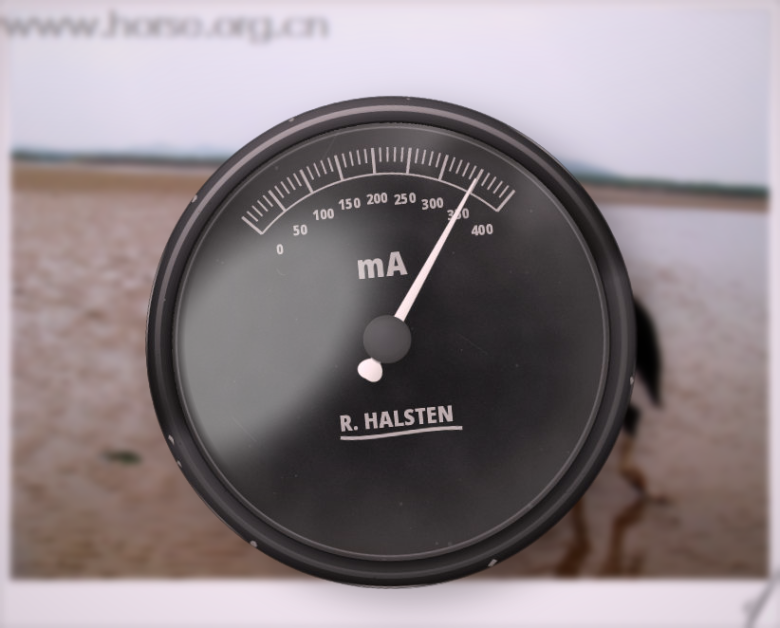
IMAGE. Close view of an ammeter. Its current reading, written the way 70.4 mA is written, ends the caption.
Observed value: 350 mA
